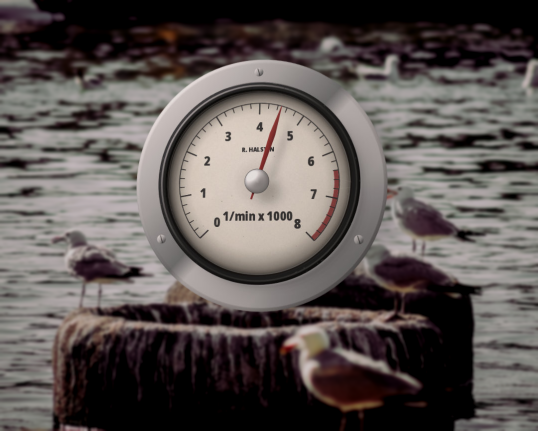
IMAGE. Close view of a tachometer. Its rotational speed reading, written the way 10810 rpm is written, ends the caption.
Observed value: 4500 rpm
